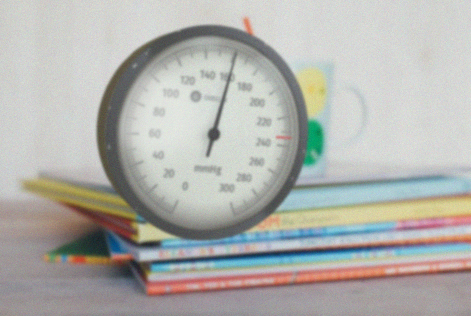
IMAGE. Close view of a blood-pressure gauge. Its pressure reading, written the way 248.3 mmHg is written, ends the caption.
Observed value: 160 mmHg
